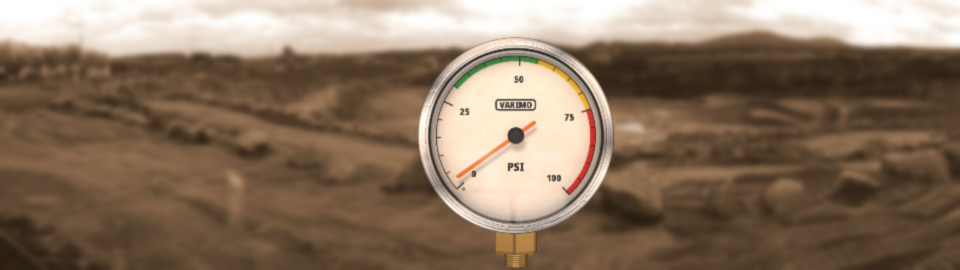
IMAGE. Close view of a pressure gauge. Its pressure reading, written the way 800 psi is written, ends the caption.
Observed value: 2.5 psi
